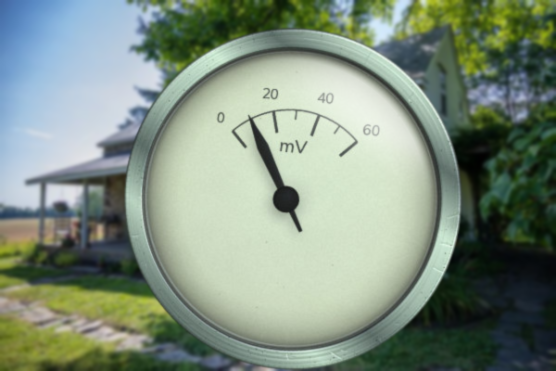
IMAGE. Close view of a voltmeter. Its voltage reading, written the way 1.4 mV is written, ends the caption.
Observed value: 10 mV
